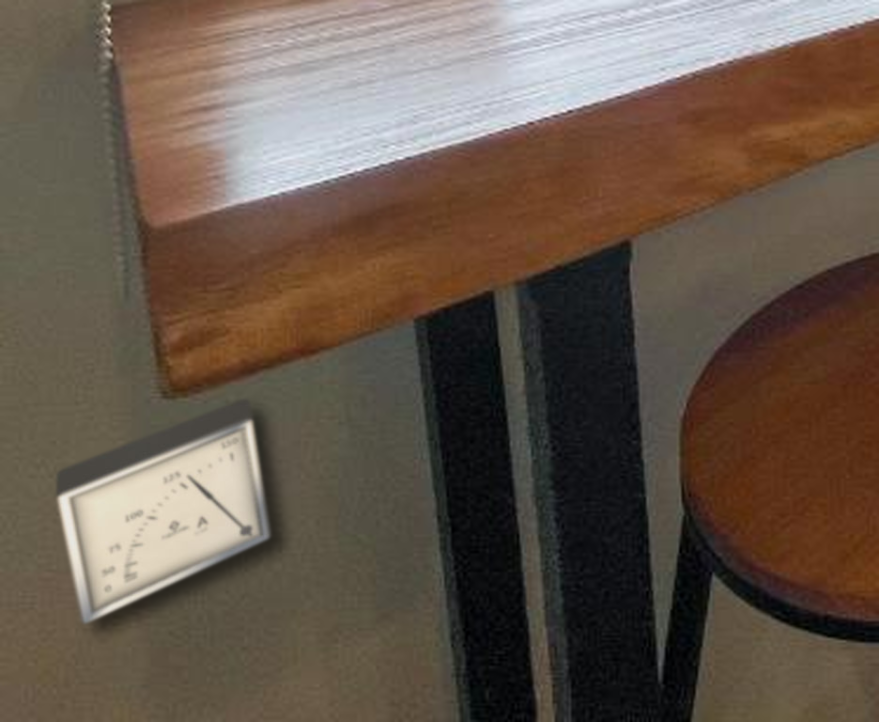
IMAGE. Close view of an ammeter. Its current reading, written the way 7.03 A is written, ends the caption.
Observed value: 130 A
